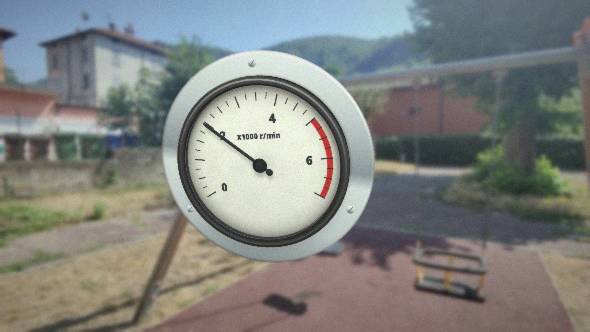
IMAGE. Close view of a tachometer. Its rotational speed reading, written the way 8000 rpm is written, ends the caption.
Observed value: 2000 rpm
